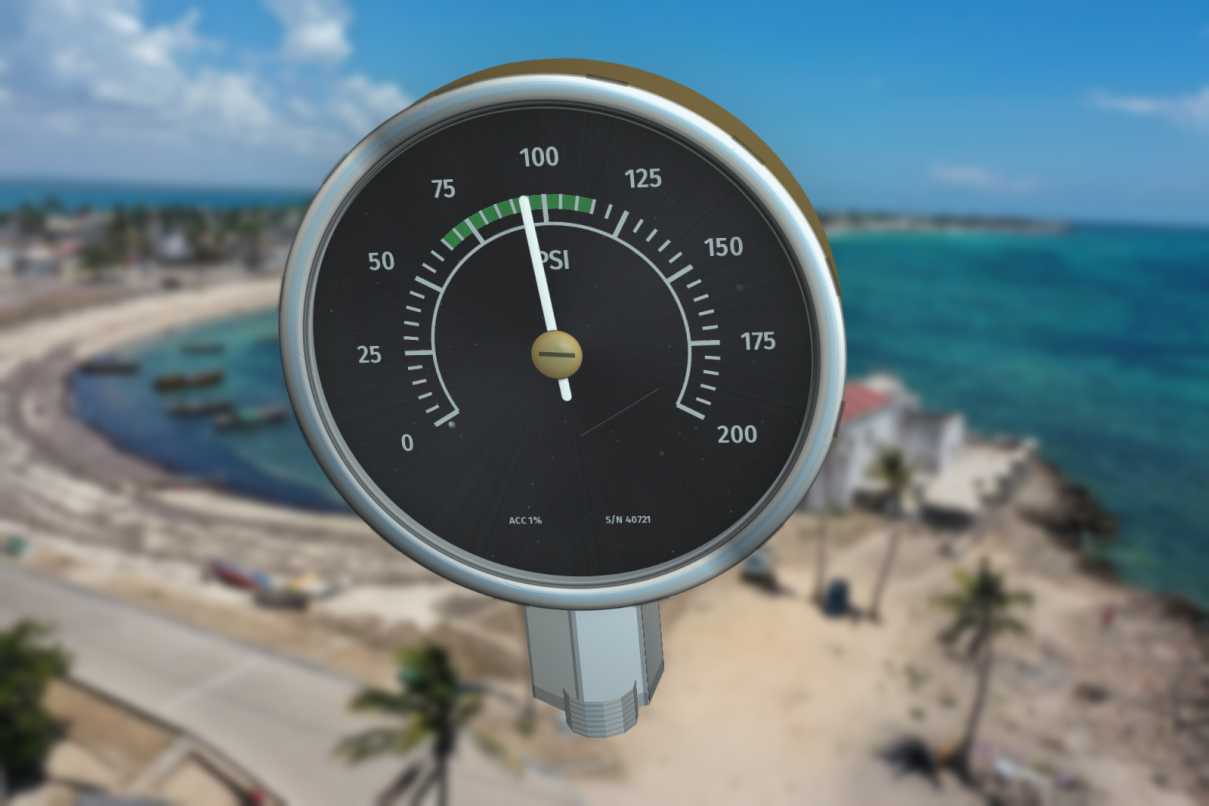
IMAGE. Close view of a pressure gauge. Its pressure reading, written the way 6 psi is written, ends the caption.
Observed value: 95 psi
